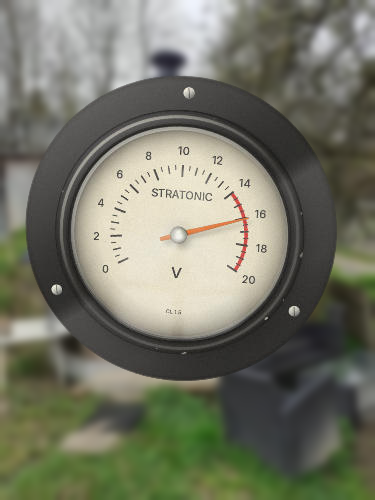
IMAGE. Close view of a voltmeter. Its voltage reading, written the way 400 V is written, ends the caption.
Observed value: 16 V
